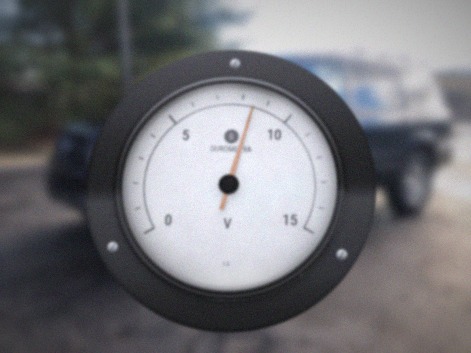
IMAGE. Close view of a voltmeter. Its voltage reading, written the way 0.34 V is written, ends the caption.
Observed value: 8.5 V
